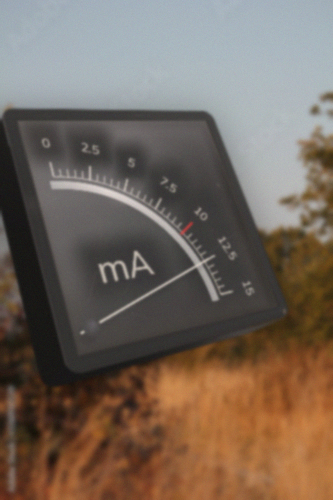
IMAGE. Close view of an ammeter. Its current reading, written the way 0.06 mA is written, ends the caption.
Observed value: 12.5 mA
